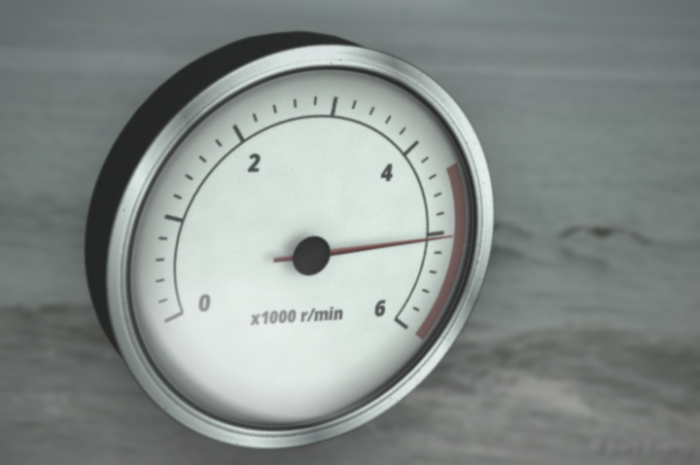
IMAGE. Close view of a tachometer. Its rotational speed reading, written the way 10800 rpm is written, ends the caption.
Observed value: 5000 rpm
